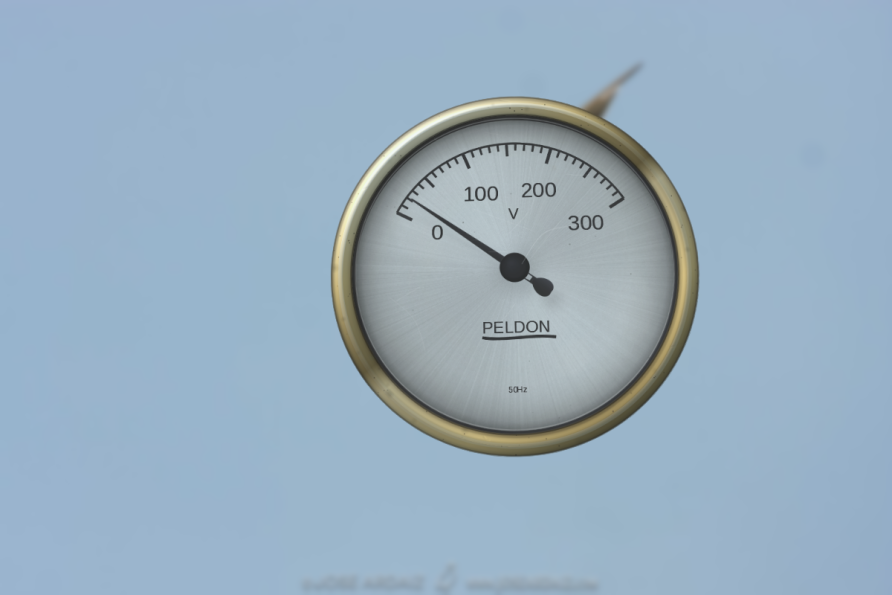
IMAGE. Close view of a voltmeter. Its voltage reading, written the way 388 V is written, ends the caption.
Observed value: 20 V
